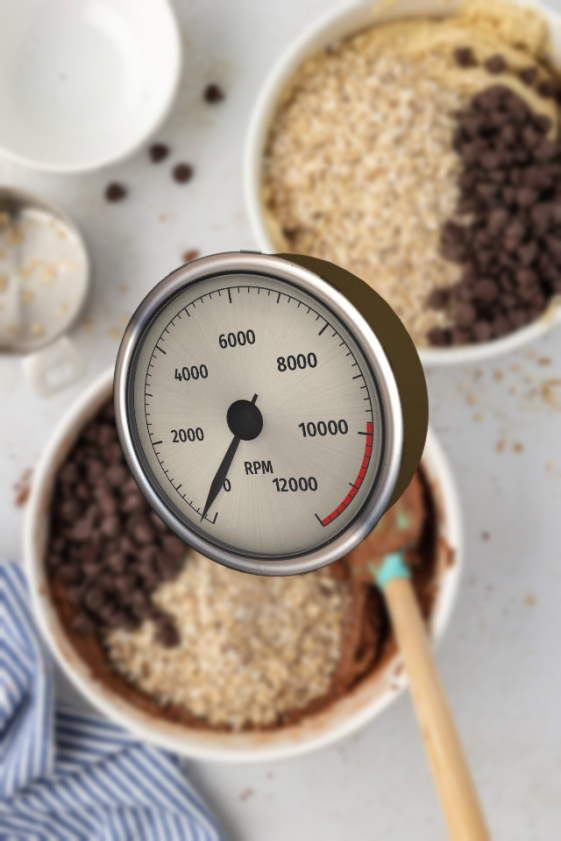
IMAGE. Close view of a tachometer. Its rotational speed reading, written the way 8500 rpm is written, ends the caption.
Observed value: 200 rpm
